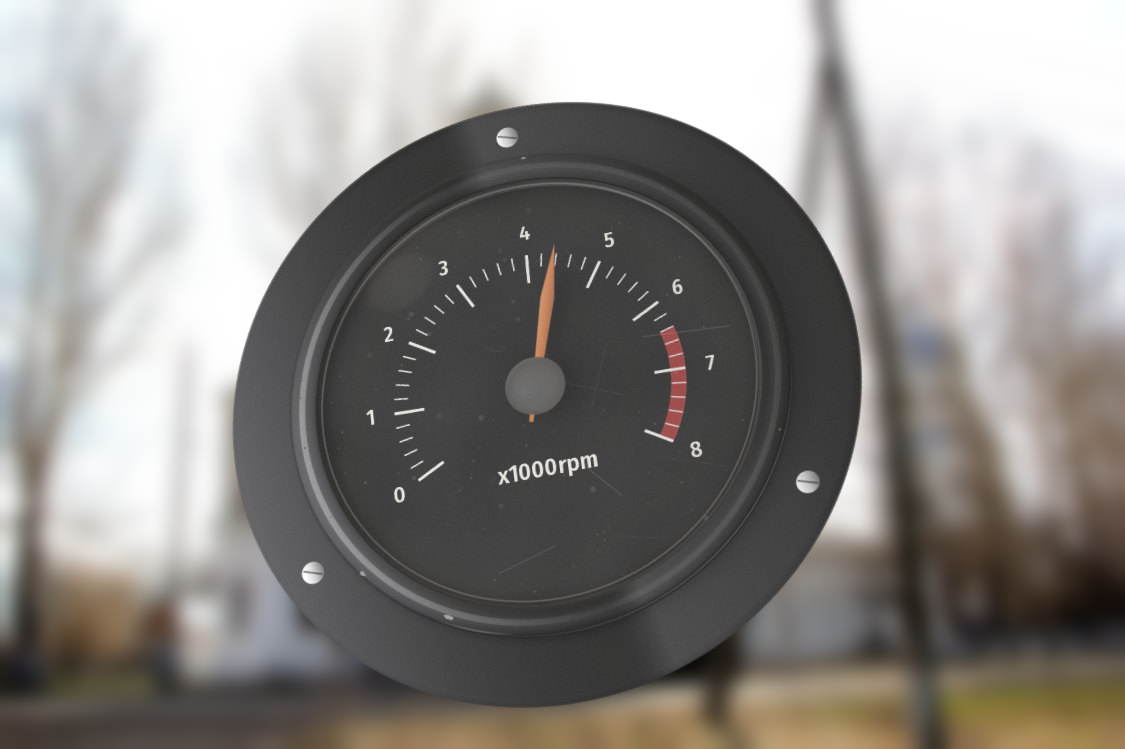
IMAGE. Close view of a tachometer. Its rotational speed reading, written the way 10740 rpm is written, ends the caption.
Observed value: 4400 rpm
